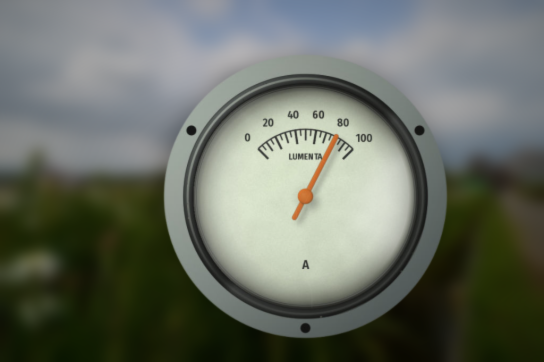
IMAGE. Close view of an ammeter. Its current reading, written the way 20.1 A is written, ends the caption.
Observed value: 80 A
